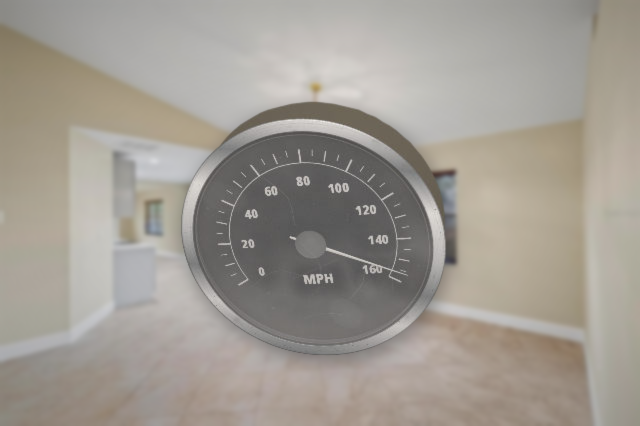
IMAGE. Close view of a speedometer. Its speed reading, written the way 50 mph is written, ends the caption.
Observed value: 155 mph
